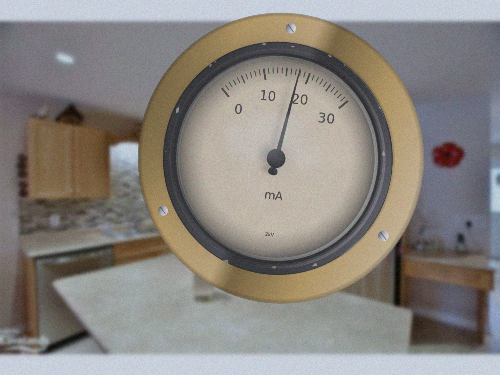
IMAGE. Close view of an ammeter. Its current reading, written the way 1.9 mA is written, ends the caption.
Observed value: 18 mA
